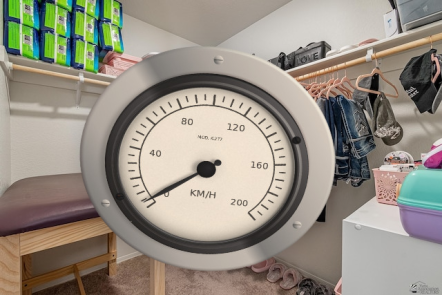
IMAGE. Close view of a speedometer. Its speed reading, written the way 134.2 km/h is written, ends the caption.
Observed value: 5 km/h
